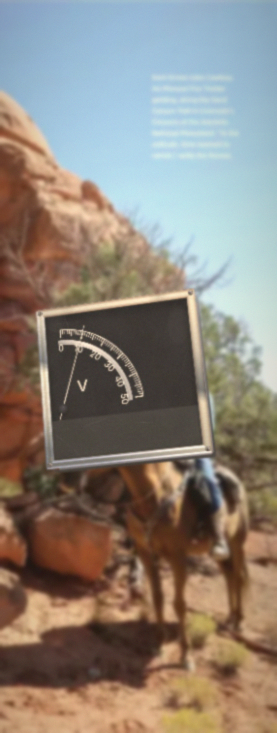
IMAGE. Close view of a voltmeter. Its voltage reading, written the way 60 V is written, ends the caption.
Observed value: 10 V
